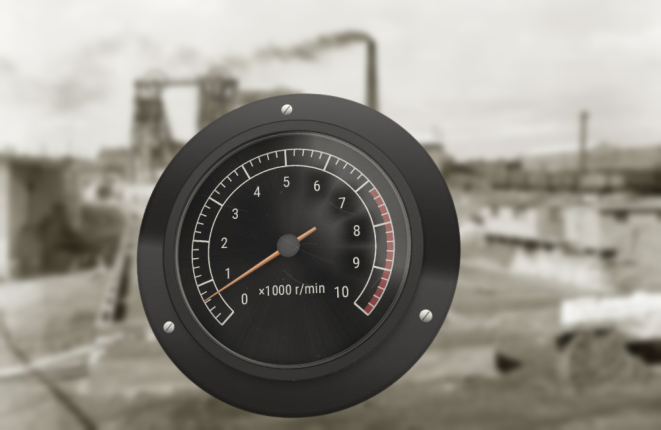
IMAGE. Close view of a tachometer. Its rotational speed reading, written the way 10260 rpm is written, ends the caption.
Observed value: 600 rpm
